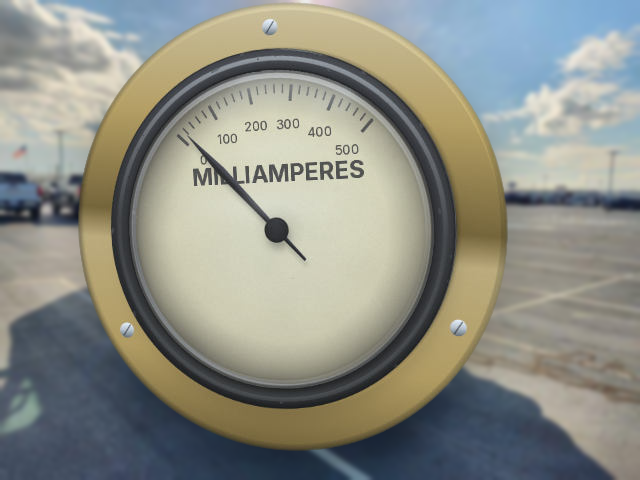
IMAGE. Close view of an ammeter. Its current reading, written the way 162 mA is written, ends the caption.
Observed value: 20 mA
